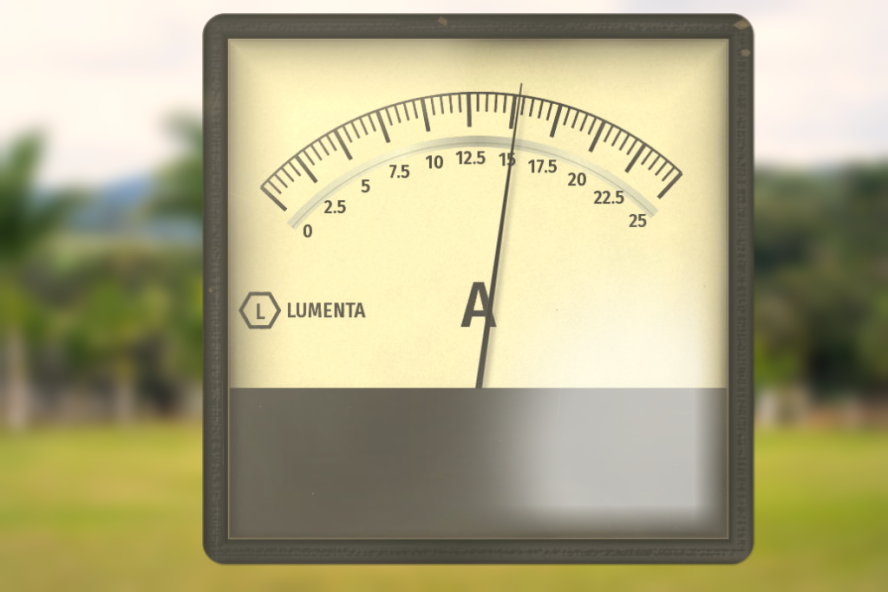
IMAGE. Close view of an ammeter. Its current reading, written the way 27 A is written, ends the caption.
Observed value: 15.25 A
